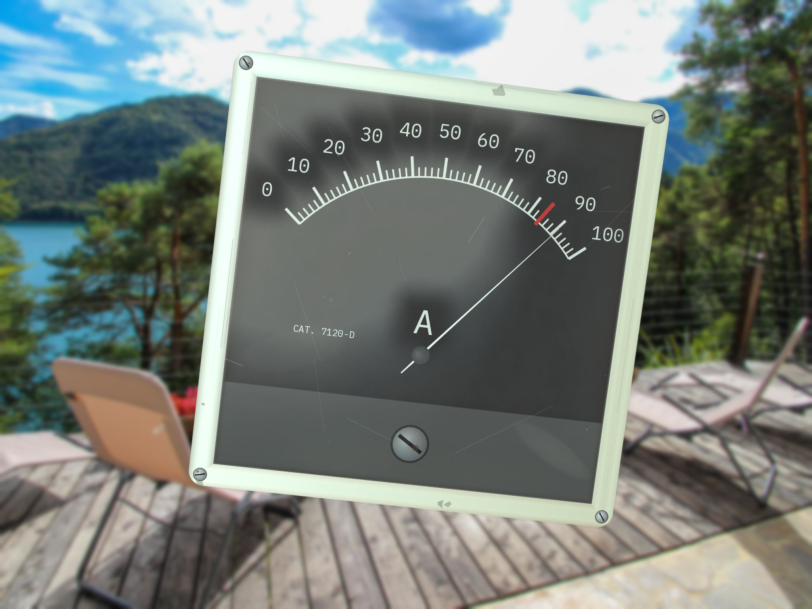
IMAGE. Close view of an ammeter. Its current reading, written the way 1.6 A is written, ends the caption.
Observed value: 90 A
